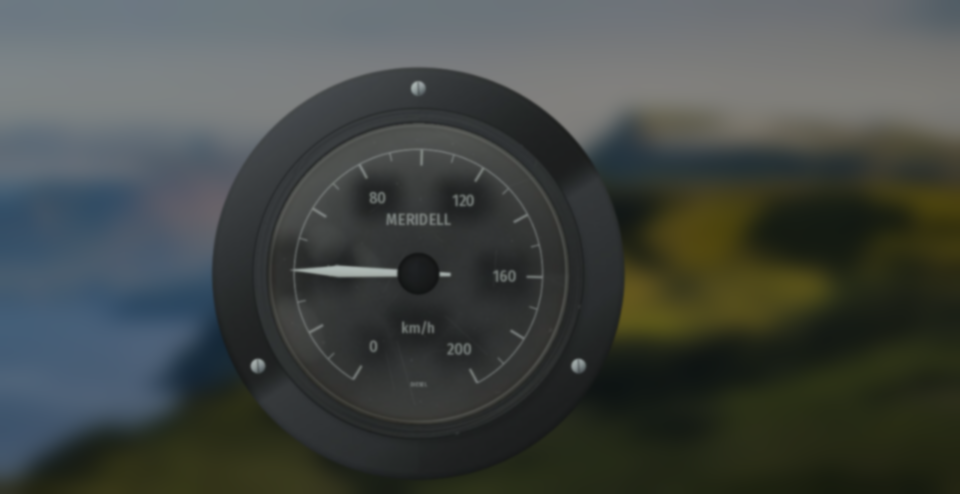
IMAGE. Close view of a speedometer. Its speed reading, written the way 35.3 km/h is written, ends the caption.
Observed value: 40 km/h
